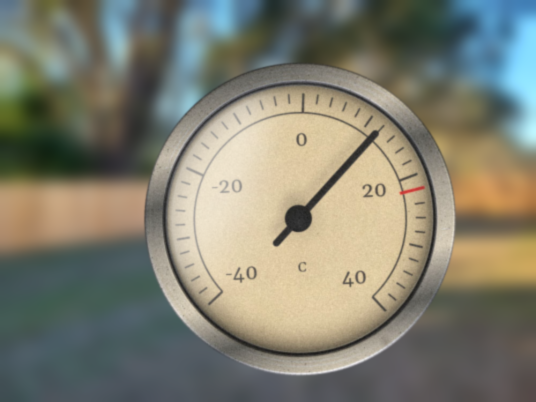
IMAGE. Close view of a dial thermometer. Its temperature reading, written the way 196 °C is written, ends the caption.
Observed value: 12 °C
